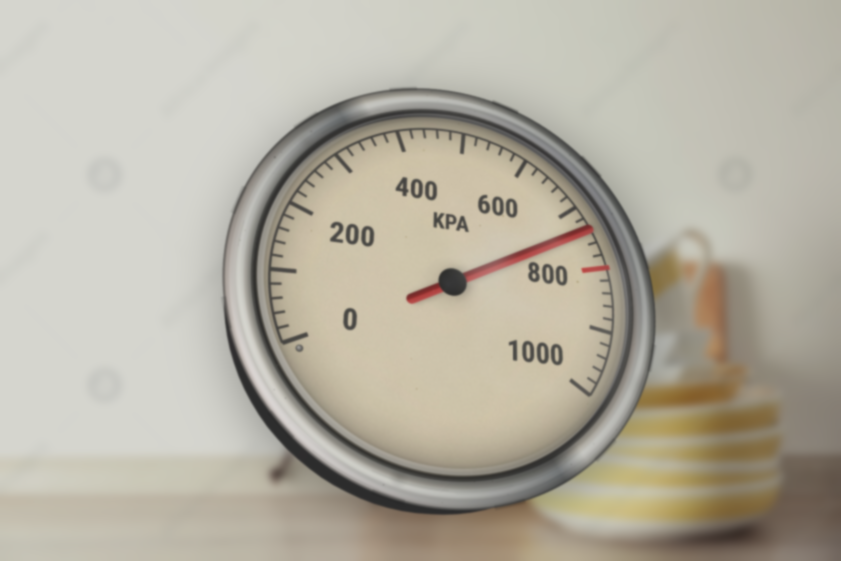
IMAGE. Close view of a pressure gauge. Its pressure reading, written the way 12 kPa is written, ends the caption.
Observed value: 740 kPa
